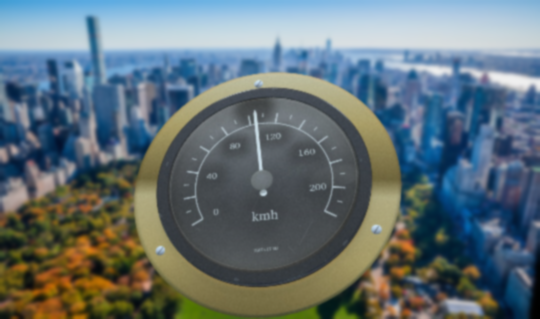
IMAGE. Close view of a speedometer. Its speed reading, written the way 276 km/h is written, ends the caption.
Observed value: 105 km/h
